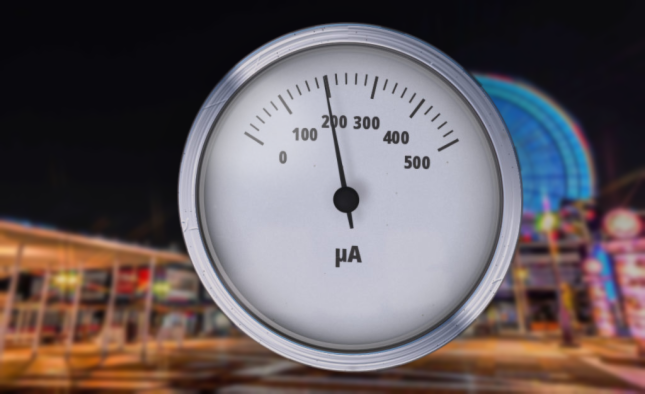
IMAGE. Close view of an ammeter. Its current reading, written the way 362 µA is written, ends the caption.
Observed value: 200 µA
